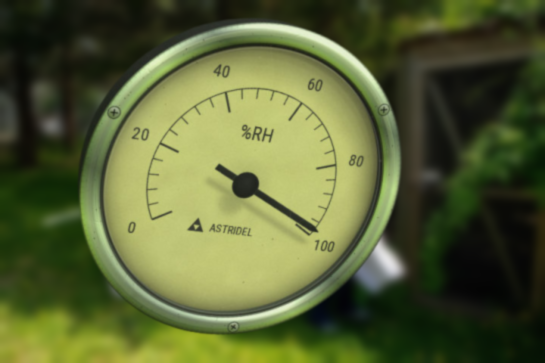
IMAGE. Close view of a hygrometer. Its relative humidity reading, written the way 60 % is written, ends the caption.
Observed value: 98 %
